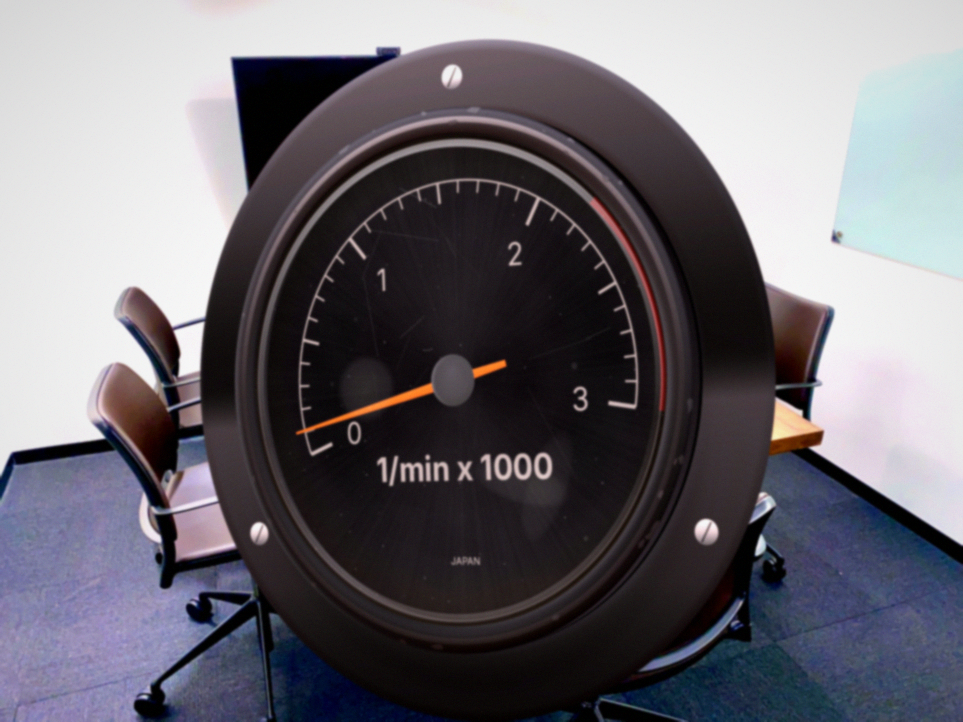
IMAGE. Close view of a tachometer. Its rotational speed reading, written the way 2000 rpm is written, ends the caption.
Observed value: 100 rpm
